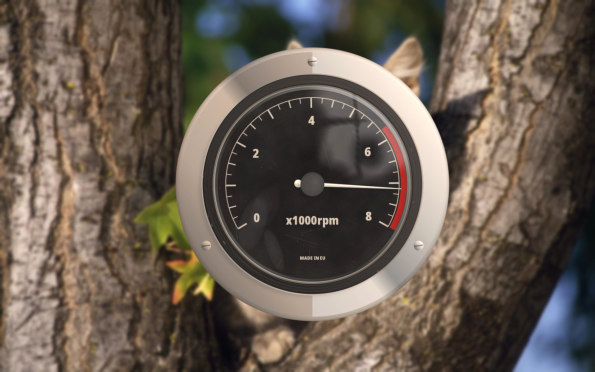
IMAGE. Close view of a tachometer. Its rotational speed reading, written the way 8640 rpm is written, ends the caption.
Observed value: 7125 rpm
